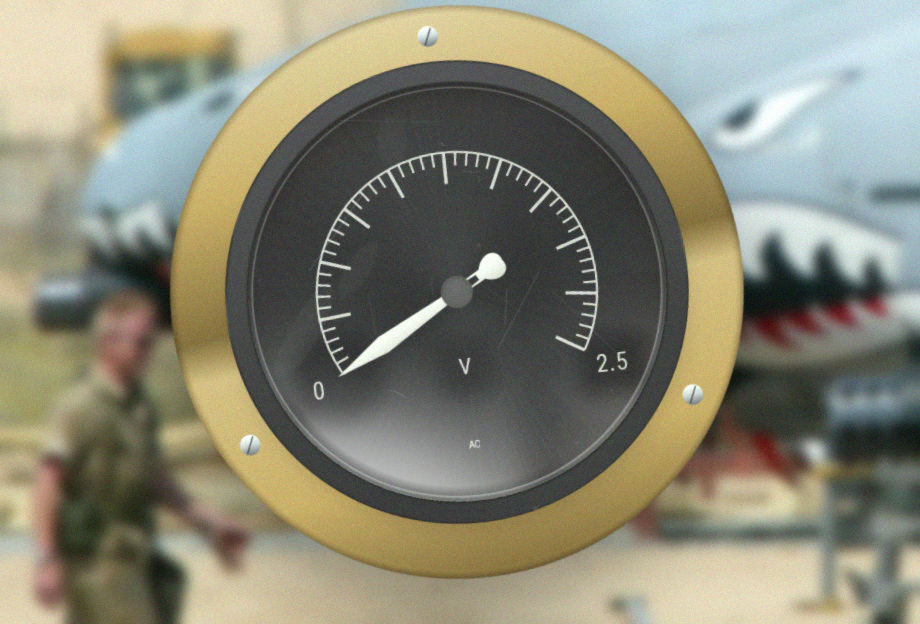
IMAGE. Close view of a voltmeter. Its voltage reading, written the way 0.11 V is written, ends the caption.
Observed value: 0 V
